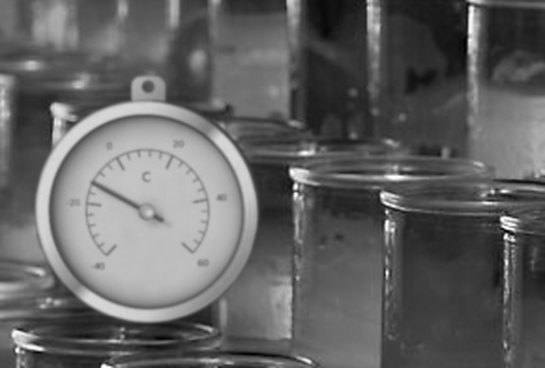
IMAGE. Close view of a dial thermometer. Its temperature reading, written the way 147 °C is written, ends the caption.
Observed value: -12 °C
